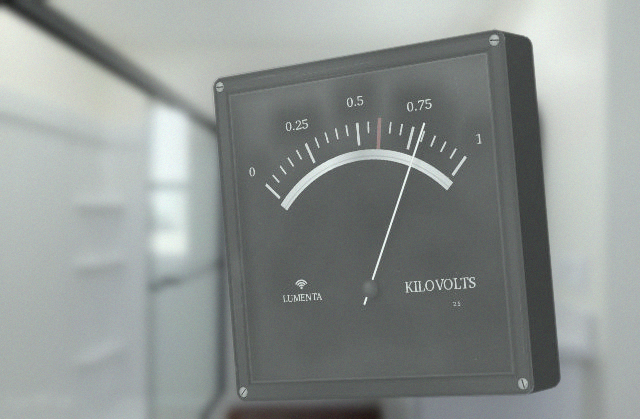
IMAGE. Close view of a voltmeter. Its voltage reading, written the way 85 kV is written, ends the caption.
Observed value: 0.8 kV
